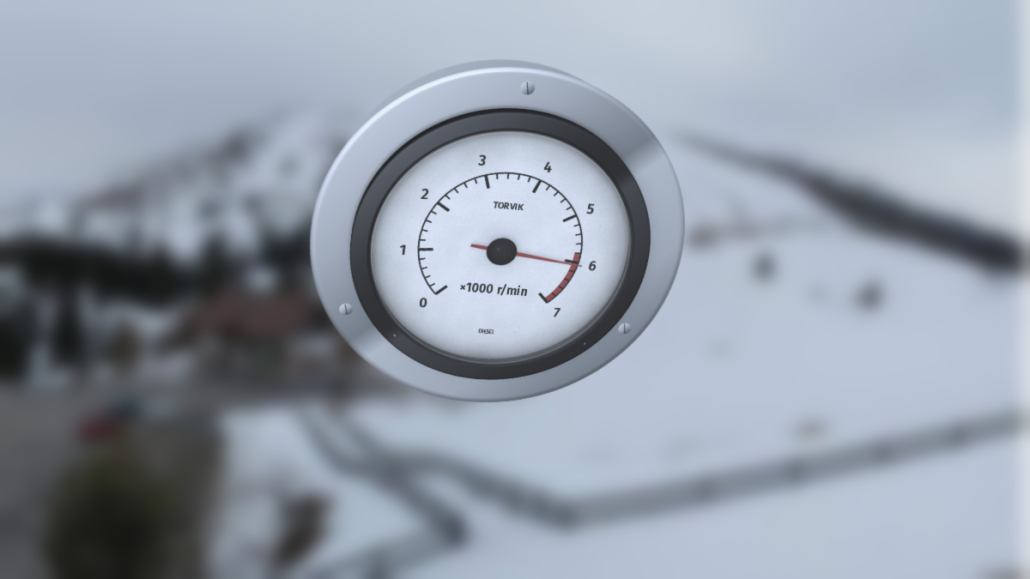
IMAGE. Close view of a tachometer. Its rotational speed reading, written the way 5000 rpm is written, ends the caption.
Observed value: 6000 rpm
